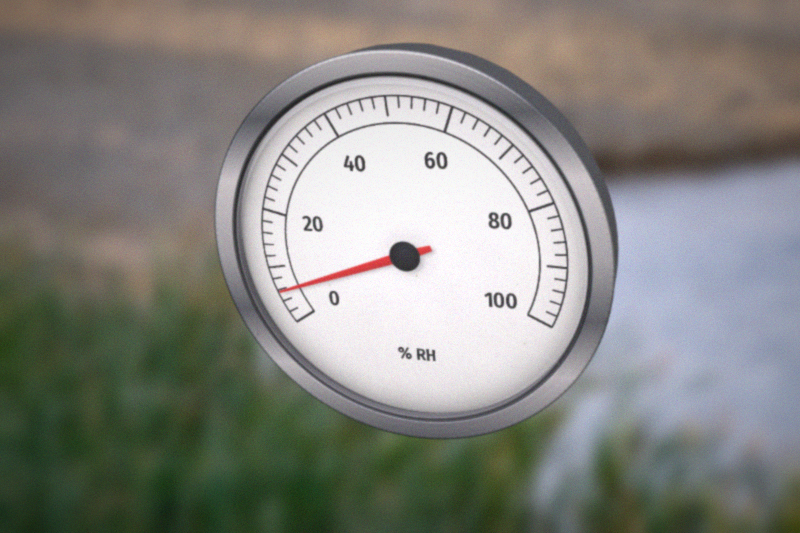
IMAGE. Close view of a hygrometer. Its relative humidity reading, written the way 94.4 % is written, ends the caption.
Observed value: 6 %
